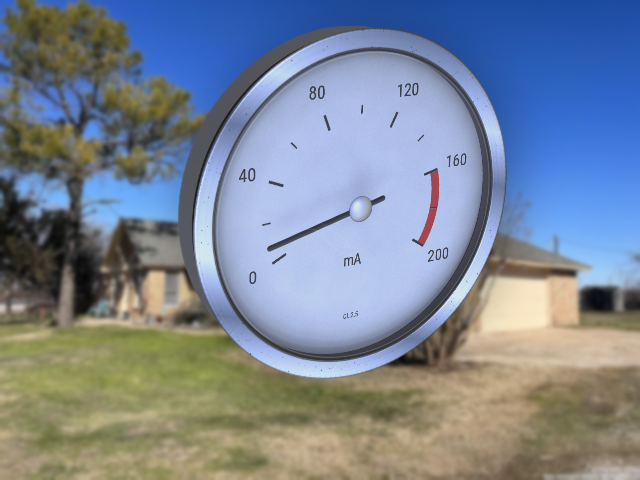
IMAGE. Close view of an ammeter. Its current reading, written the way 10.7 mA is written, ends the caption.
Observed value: 10 mA
